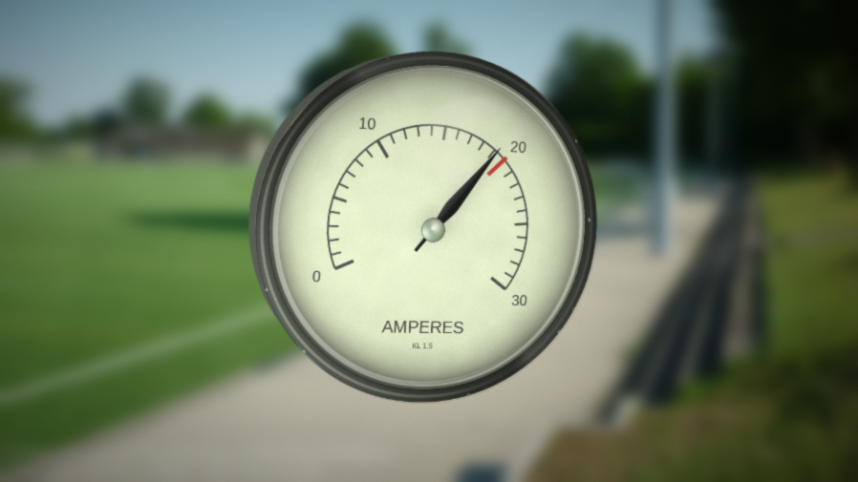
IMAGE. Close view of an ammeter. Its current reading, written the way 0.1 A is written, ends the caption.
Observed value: 19 A
